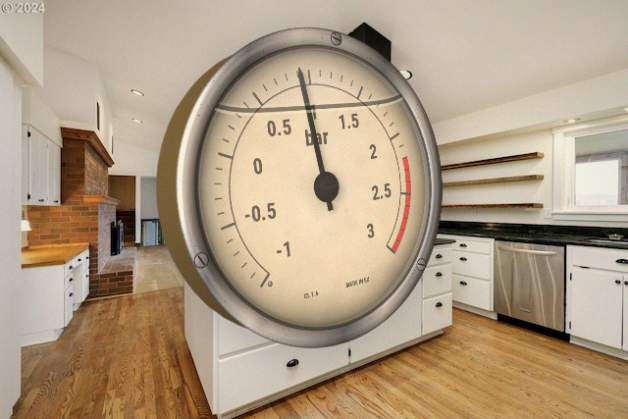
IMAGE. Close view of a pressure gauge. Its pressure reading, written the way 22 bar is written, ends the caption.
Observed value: 0.9 bar
